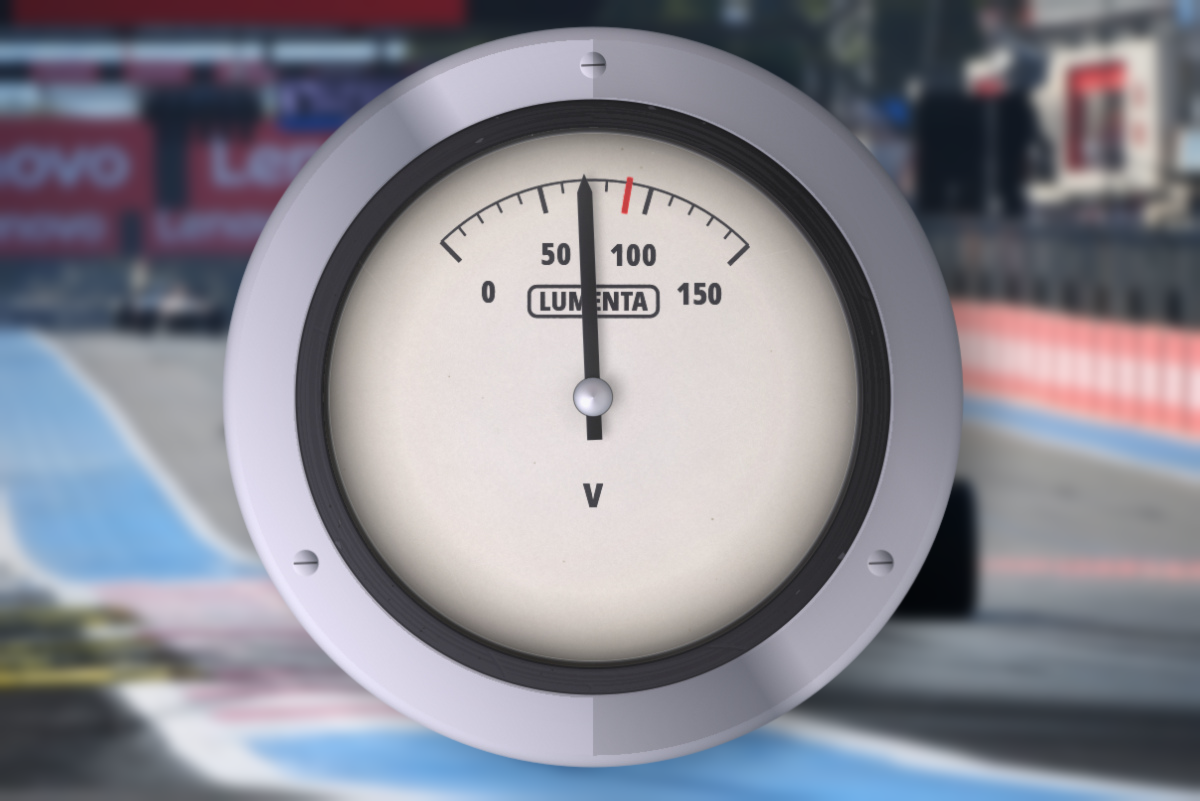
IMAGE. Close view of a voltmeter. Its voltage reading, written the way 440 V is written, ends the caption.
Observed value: 70 V
